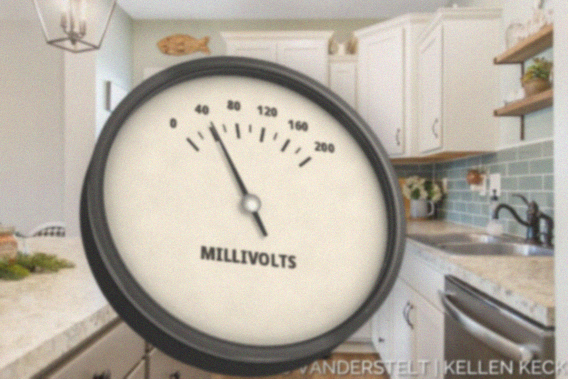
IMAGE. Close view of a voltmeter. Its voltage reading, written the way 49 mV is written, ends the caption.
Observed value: 40 mV
